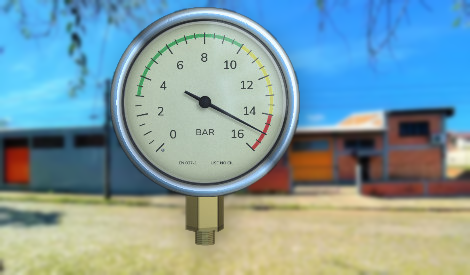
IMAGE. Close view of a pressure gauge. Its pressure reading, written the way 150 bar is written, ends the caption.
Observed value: 15 bar
